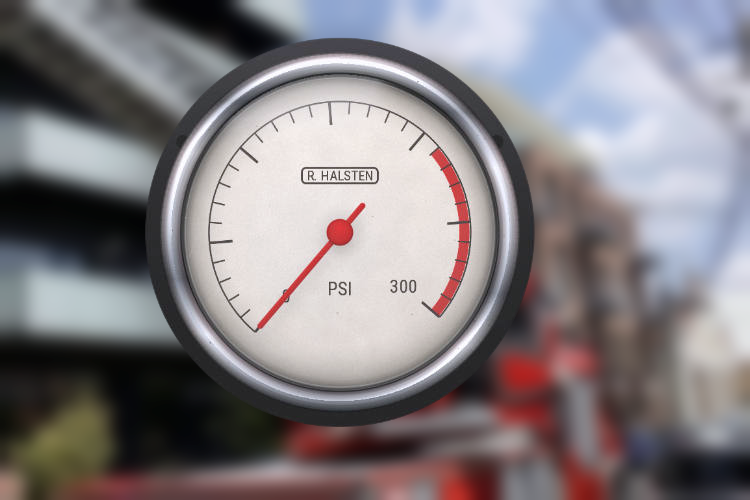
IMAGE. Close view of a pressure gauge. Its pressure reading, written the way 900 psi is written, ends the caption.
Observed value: 0 psi
